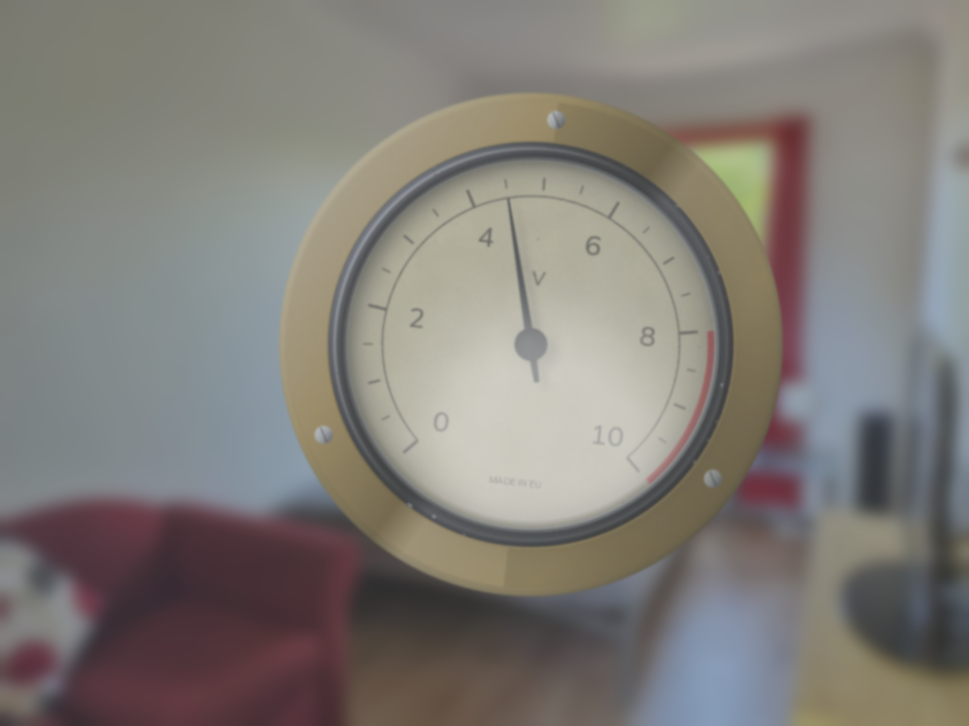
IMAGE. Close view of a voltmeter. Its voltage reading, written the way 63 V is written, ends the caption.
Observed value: 4.5 V
